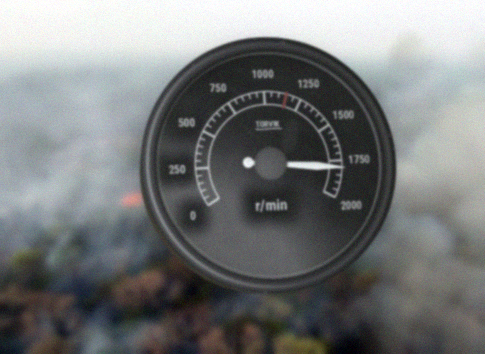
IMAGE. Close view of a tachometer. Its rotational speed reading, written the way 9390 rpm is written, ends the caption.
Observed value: 1800 rpm
